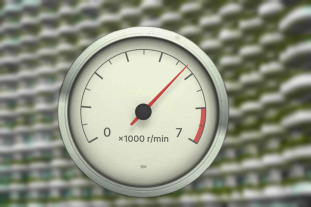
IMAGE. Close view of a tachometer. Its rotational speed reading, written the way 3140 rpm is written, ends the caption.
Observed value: 4750 rpm
